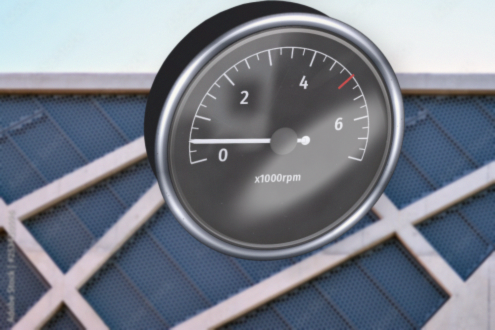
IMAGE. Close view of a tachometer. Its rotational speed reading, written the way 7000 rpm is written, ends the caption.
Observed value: 500 rpm
